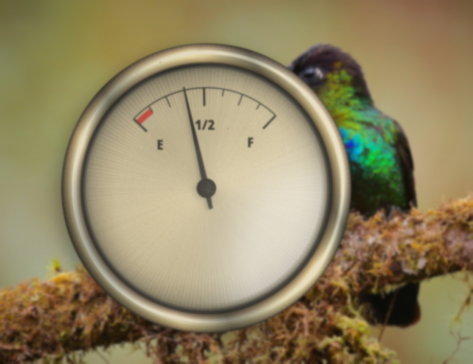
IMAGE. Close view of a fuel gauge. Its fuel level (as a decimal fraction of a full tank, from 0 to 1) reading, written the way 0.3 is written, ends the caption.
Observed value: 0.375
